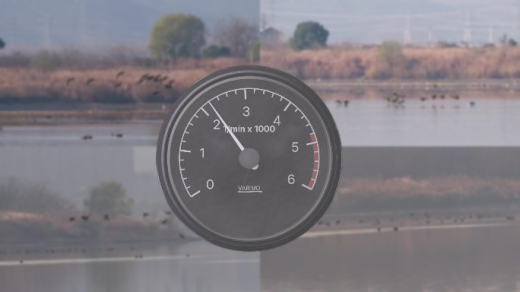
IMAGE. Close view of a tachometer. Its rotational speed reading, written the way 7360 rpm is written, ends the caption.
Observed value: 2200 rpm
